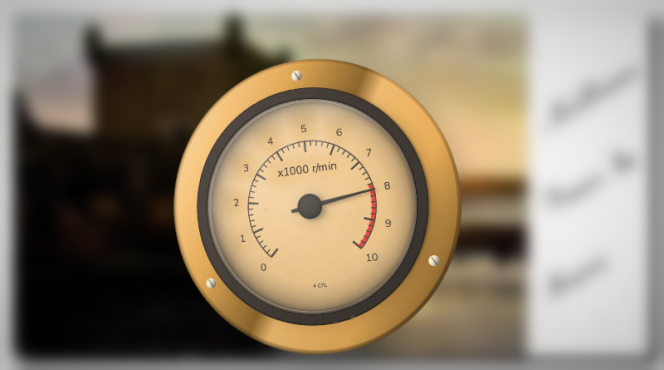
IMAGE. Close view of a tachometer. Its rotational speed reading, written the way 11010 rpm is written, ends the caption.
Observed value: 8000 rpm
